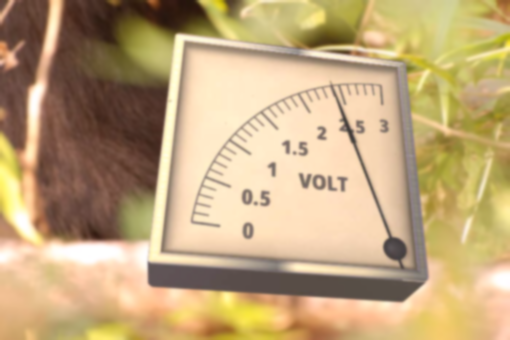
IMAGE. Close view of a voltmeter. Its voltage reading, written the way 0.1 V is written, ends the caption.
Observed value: 2.4 V
